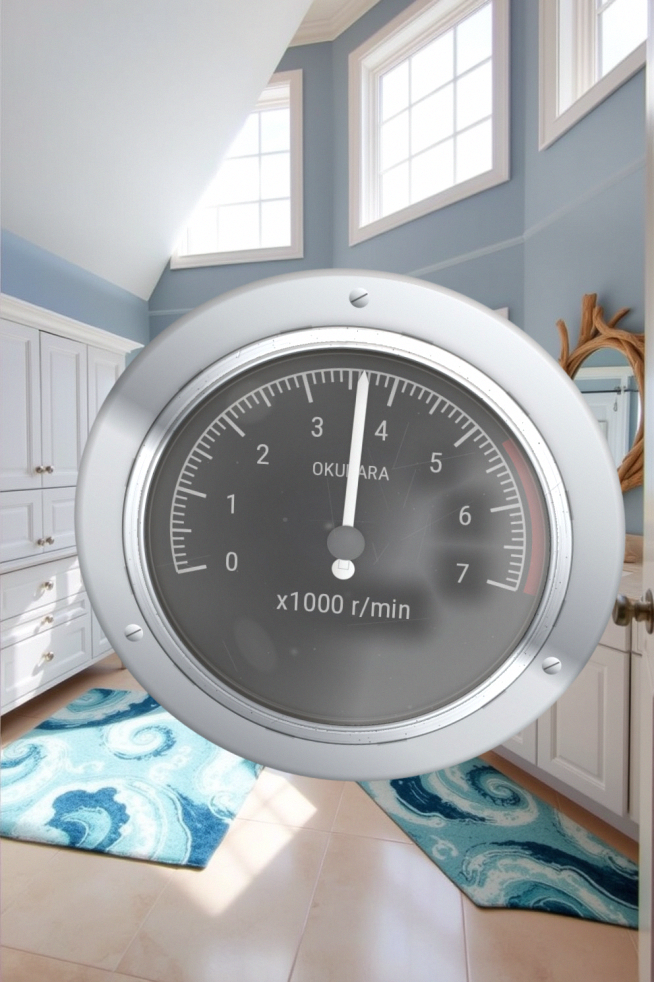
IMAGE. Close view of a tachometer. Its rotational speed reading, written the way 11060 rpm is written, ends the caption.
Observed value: 3650 rpm
